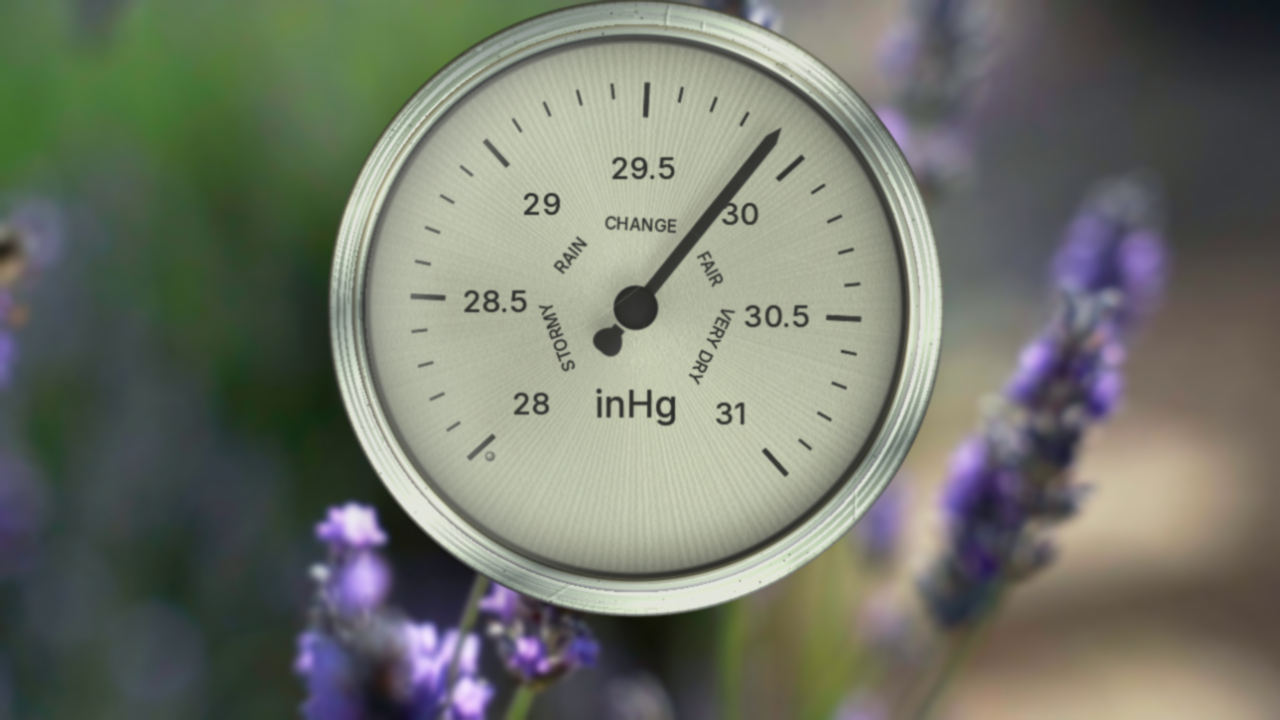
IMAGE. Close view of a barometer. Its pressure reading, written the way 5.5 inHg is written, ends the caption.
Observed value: 29.9 inHg
